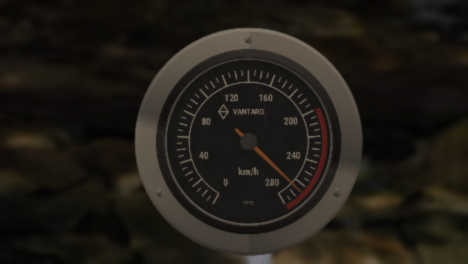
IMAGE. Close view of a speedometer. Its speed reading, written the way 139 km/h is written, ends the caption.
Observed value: 265 km/h
